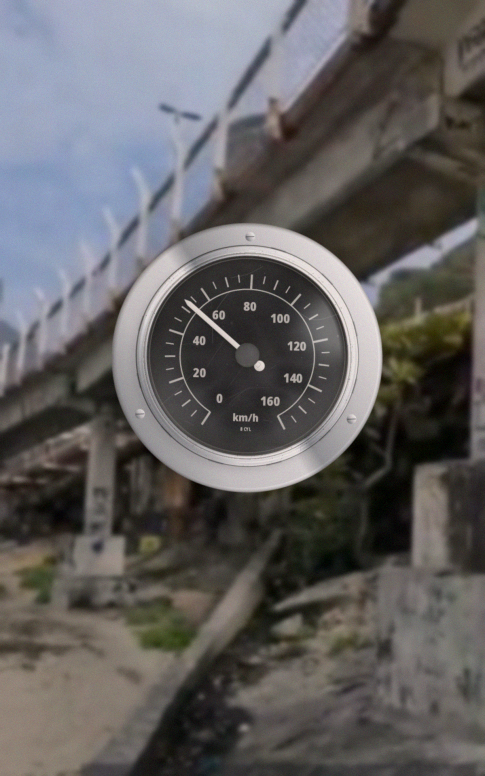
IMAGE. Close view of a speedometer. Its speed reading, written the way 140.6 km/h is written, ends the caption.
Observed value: 52.5 km/h
